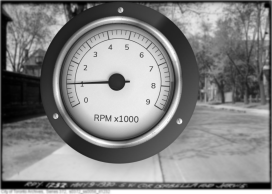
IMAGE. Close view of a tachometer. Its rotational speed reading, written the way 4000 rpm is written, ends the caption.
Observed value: 1000 rpm
